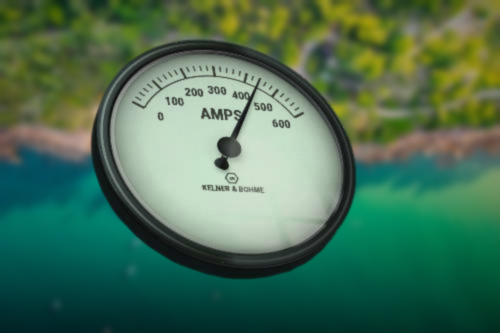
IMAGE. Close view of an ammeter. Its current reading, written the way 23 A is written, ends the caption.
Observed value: 440 A
